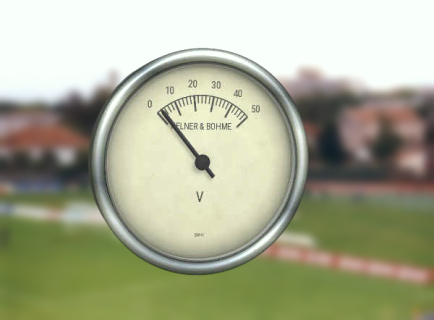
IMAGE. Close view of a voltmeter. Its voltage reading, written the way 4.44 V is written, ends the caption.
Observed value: 2 V
